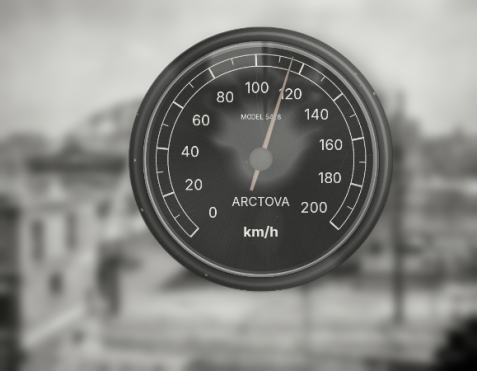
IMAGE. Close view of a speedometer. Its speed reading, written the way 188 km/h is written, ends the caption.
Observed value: 115 km/h
